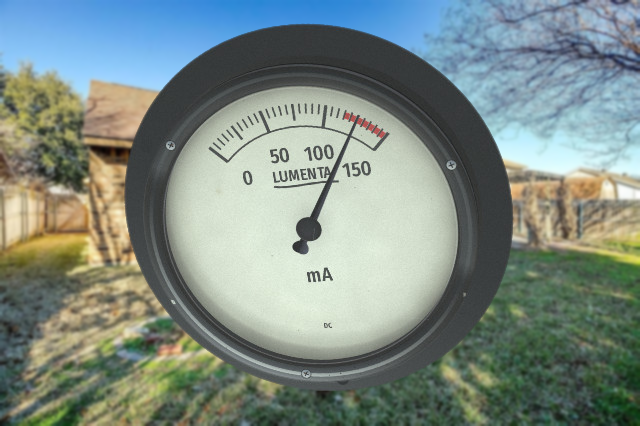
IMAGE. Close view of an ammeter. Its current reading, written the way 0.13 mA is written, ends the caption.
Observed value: 125 mA
